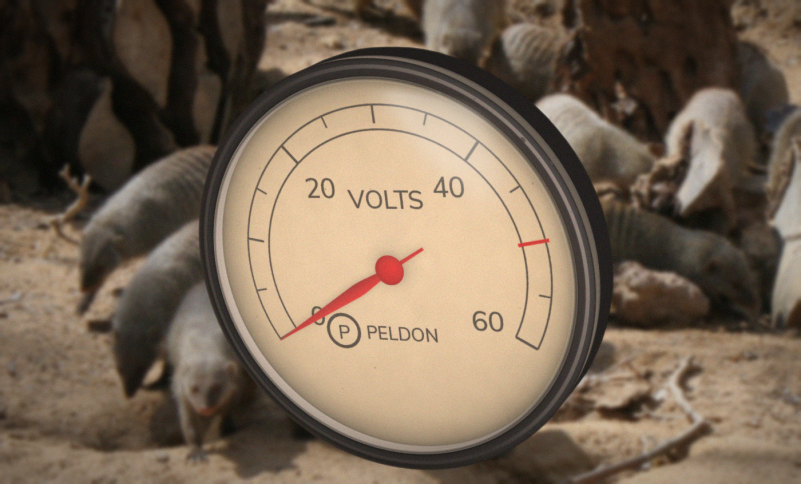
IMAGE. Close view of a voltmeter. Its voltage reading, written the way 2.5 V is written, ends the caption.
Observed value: 0 V
